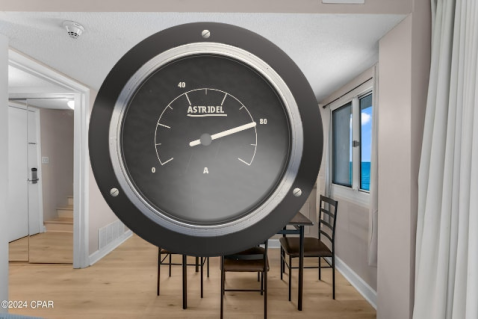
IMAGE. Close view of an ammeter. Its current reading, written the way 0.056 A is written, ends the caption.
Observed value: 80 A
